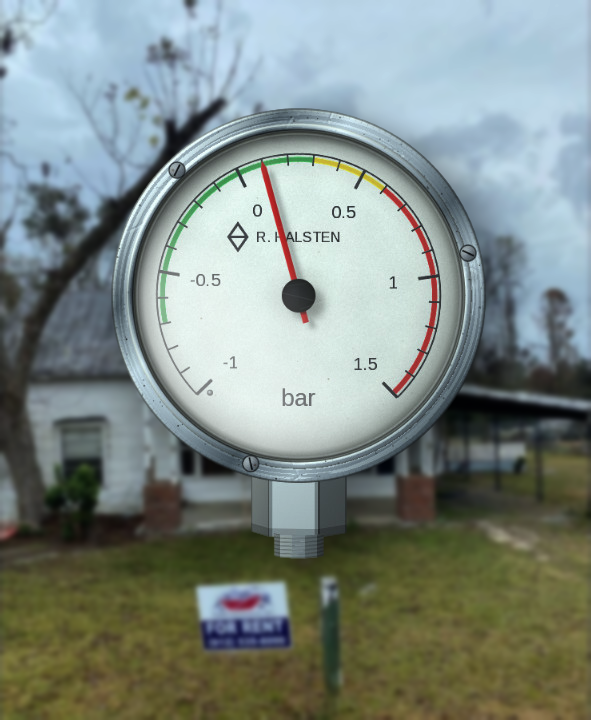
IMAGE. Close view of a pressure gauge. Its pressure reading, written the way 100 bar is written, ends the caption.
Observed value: 0.1 bar
